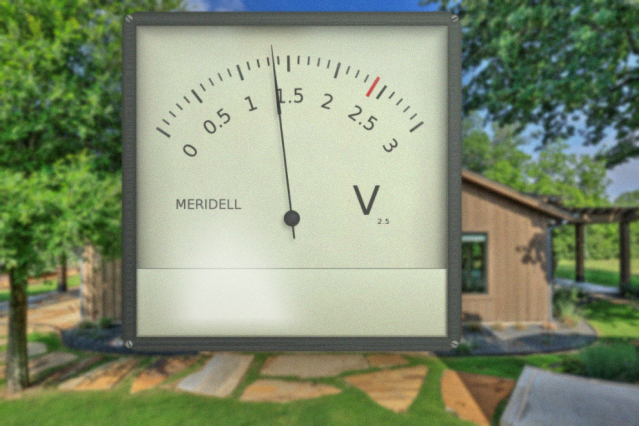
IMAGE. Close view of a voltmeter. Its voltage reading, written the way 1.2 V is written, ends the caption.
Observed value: 1.35 V
